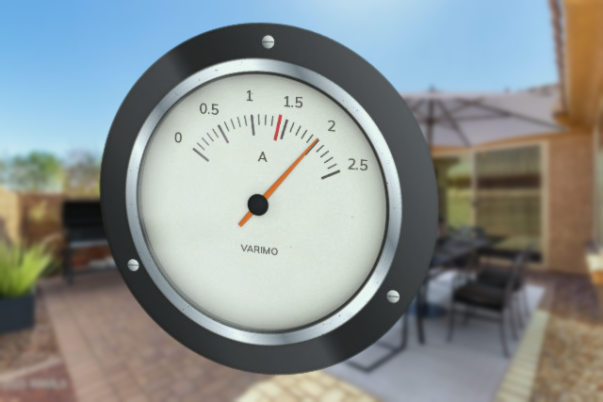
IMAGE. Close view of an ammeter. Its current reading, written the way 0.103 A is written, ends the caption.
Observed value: 2 A
